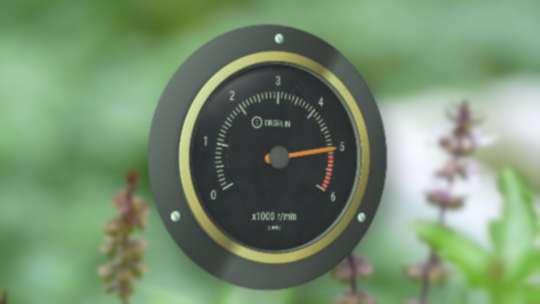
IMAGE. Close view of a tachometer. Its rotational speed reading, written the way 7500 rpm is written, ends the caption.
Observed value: 5000 rpm
